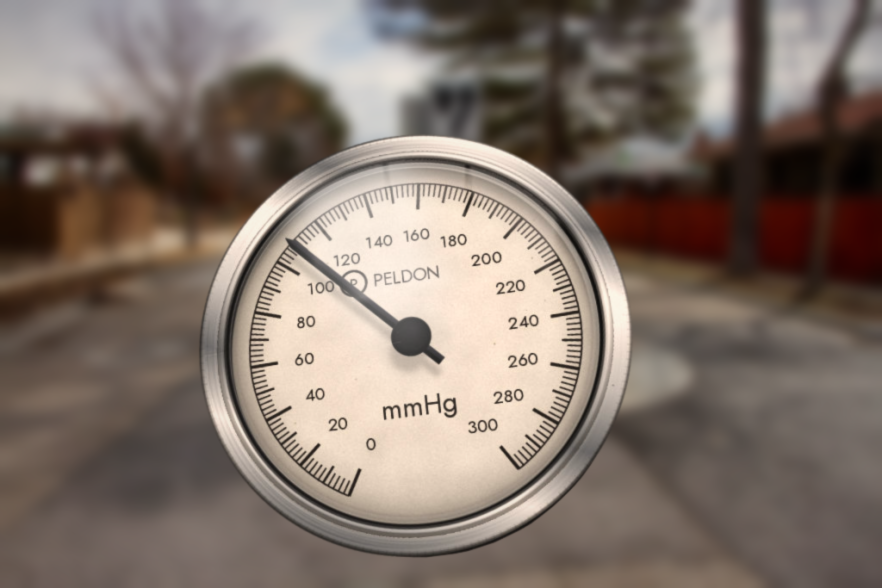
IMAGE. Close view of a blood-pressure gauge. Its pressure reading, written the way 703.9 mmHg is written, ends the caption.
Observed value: 108 mmHg
